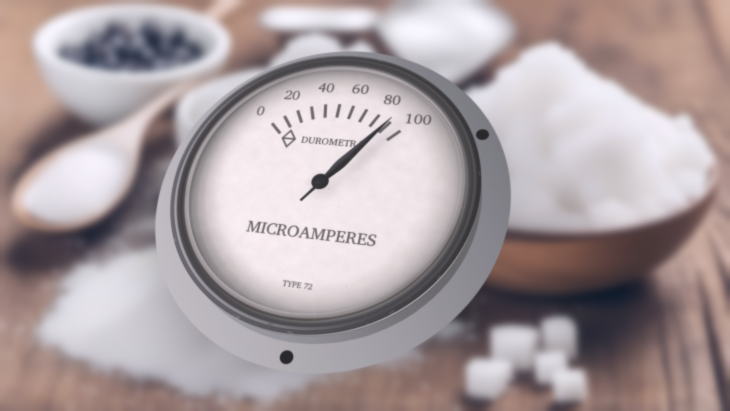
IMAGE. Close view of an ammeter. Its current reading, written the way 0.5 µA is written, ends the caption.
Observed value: 90 µA
